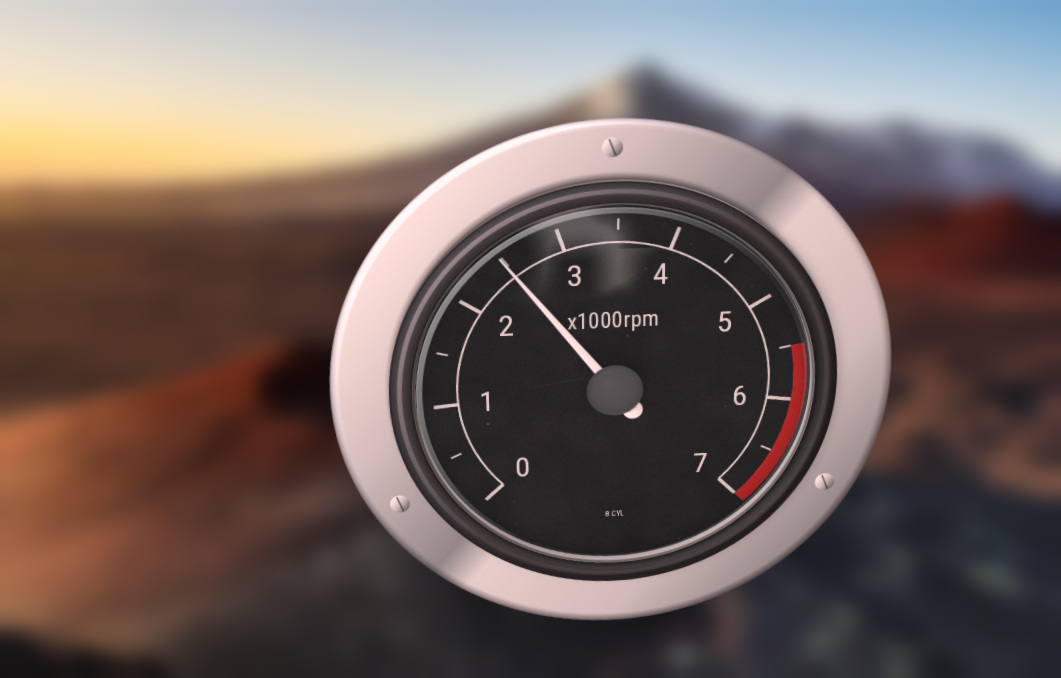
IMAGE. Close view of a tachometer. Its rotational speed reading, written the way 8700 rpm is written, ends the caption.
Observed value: 2500 rpm
